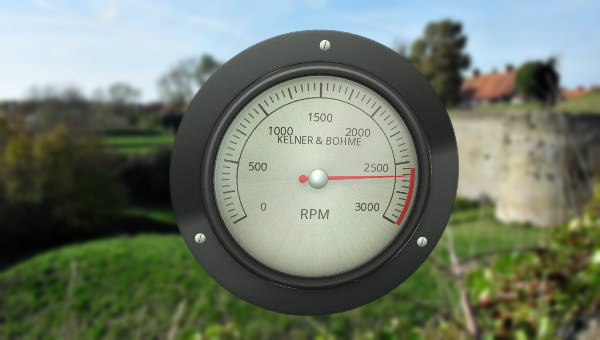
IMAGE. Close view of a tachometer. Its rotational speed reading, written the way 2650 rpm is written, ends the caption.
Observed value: 2600 rpm
